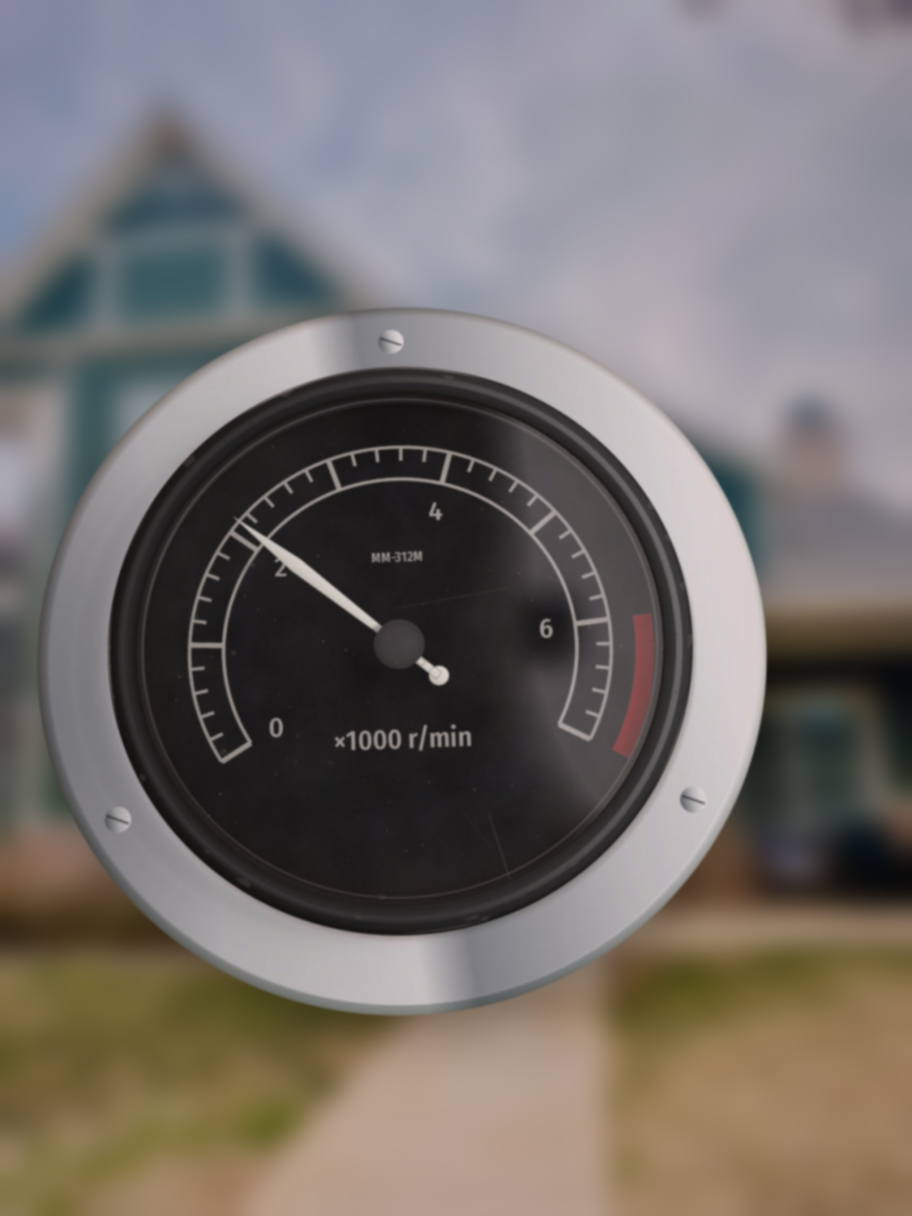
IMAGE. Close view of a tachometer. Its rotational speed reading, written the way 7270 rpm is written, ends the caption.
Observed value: 2100 rpm
